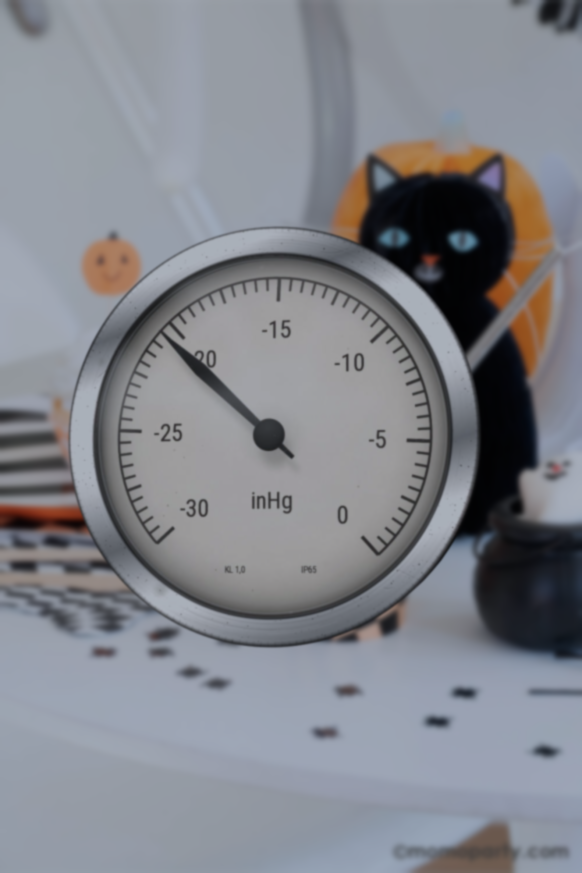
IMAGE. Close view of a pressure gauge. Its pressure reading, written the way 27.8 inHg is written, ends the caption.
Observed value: -20.5 inHg
